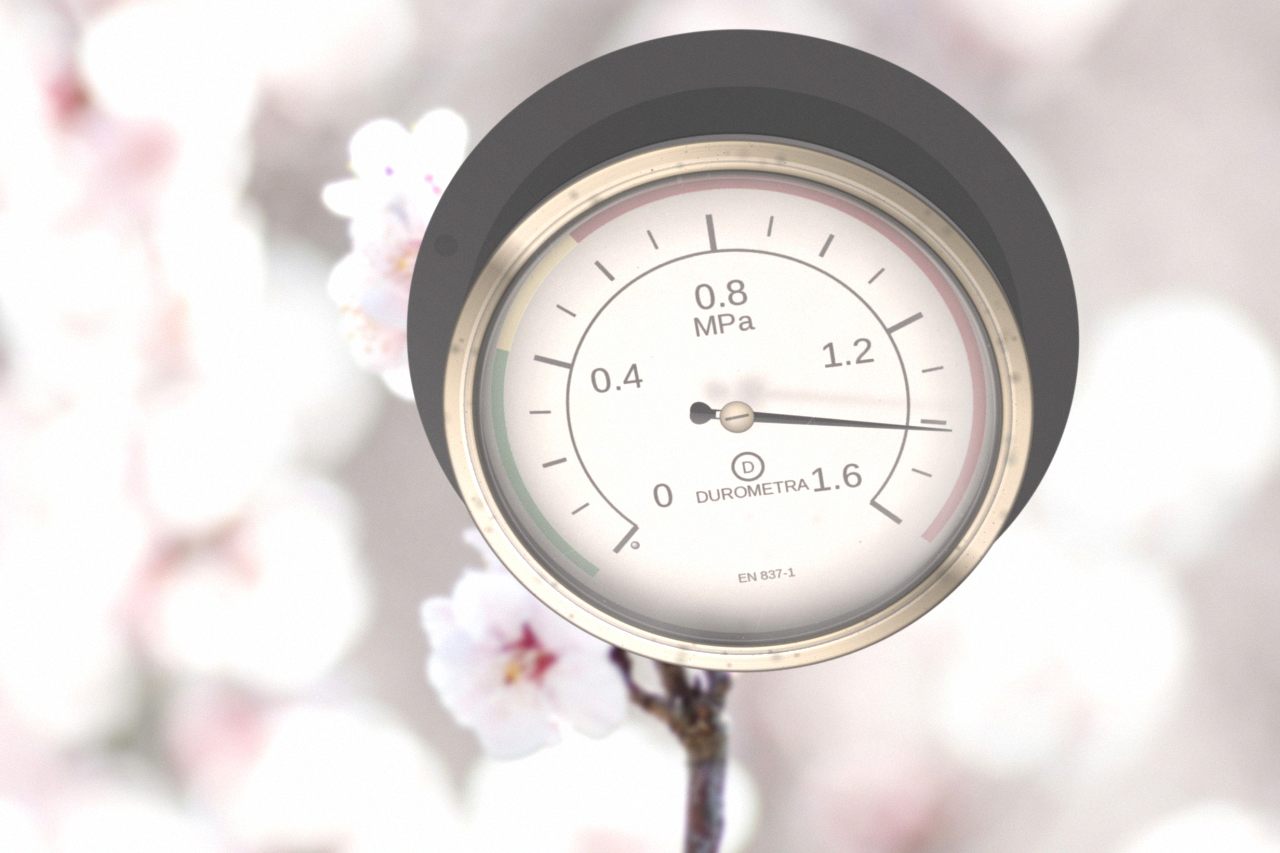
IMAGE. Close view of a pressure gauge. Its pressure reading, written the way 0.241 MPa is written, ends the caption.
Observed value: 1.4 MPa
